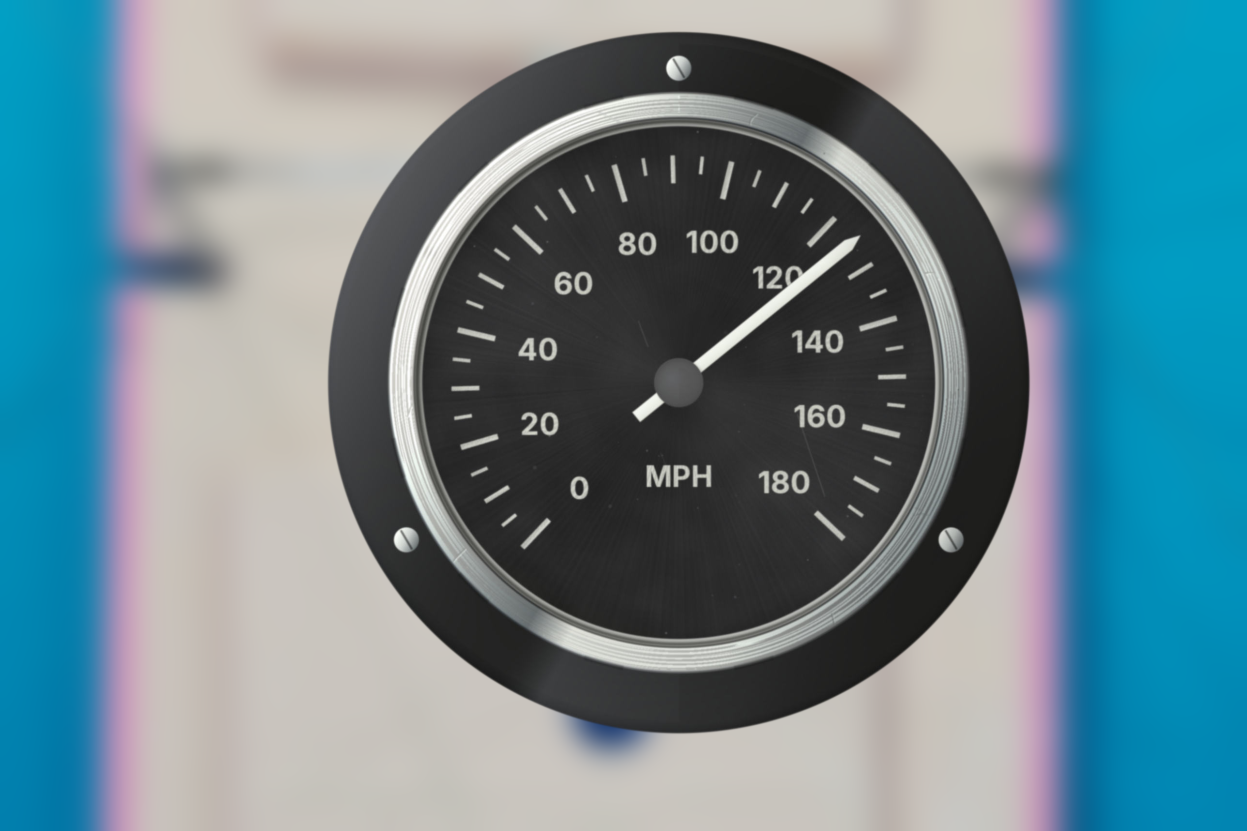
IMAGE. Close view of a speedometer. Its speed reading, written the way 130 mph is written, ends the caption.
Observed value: 125 mph
